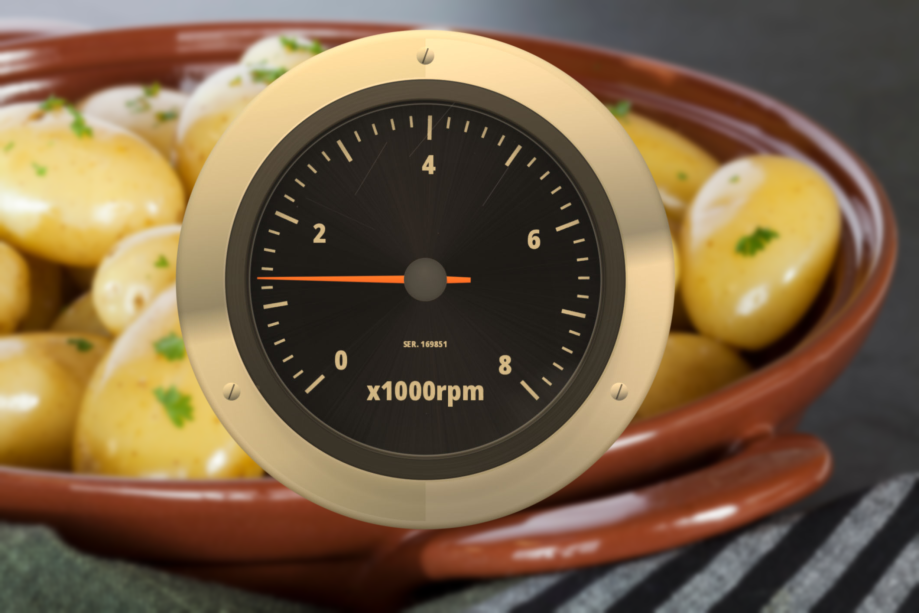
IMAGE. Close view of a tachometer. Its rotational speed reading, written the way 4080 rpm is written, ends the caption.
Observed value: 1300 rpm
